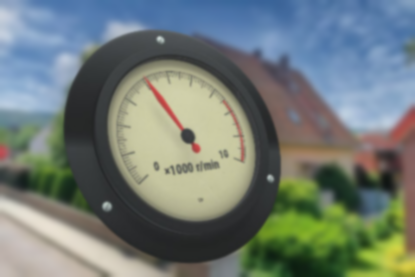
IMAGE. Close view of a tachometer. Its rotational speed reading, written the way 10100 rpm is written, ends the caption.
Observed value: 4000 rpm
